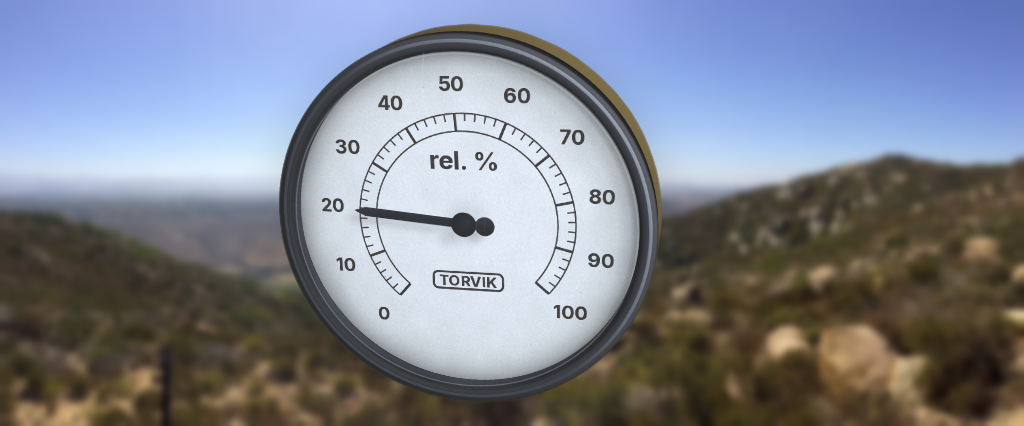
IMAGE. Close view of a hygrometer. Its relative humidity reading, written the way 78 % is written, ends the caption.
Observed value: 20 %
